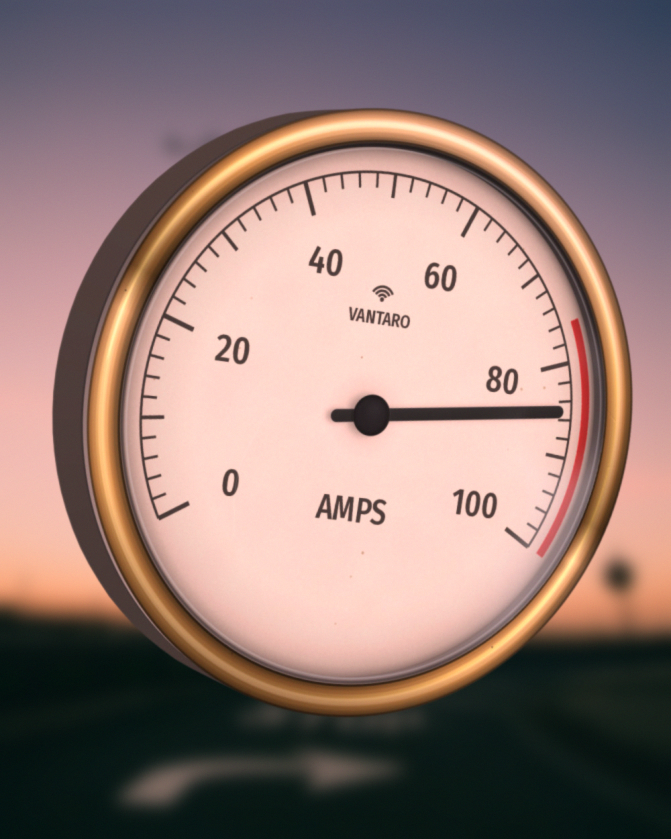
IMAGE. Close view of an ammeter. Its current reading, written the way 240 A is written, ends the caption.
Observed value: 85 A
